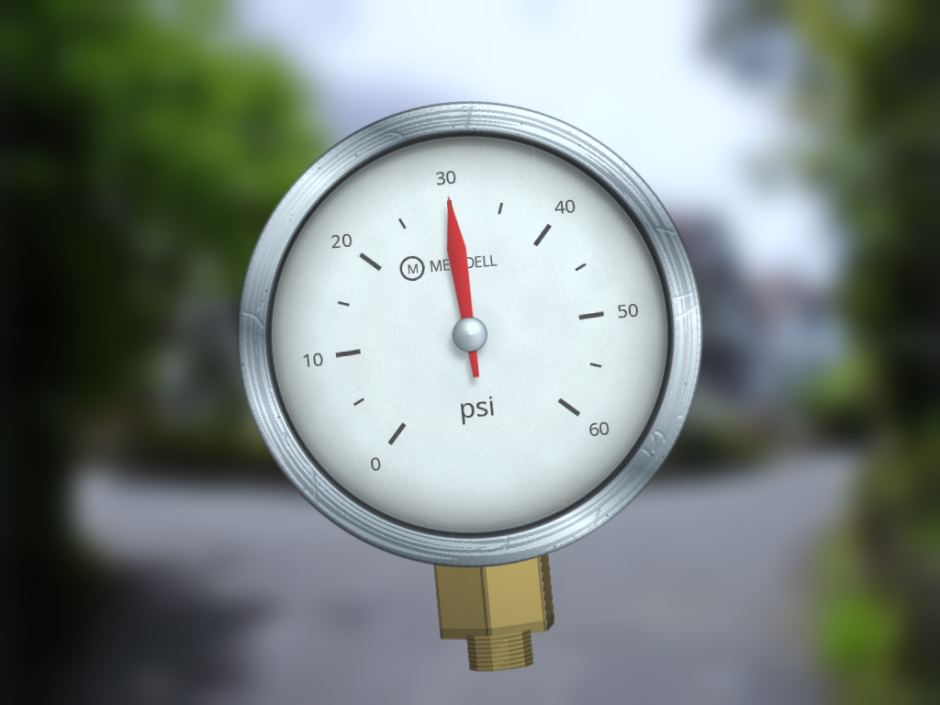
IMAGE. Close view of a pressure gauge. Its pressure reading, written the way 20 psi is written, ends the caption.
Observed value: 30 psi
